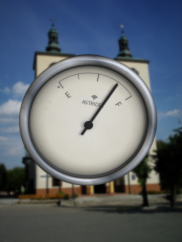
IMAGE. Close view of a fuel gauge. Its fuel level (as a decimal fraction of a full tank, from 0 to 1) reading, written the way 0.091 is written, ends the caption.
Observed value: 0.75
